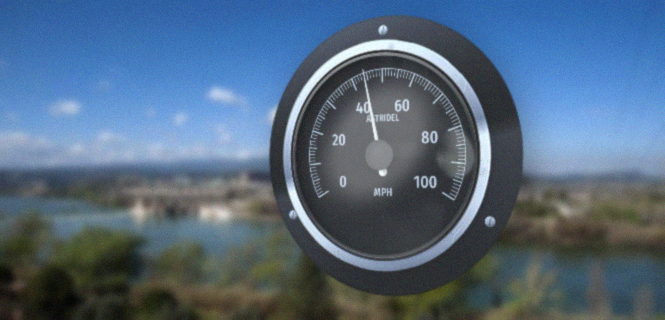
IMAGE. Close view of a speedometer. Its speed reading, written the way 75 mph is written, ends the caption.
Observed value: 45 mph
